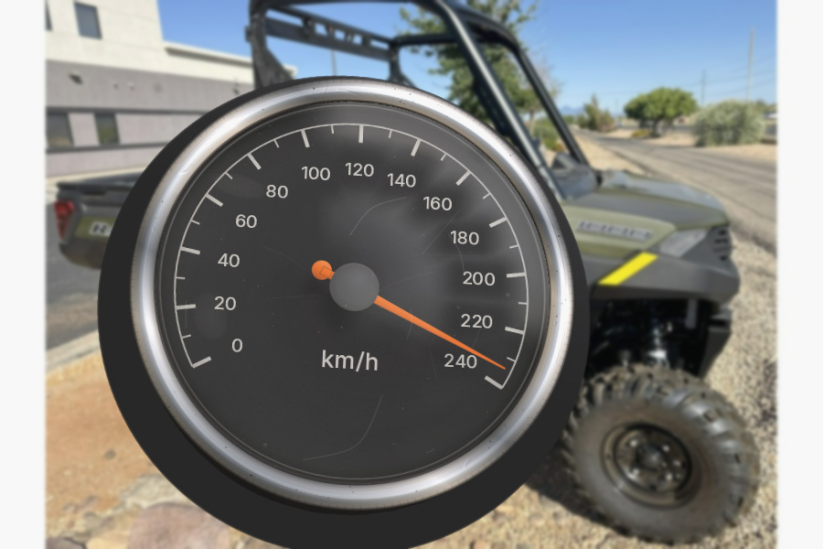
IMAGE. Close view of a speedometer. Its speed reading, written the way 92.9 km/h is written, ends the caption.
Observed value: 235 km/h
